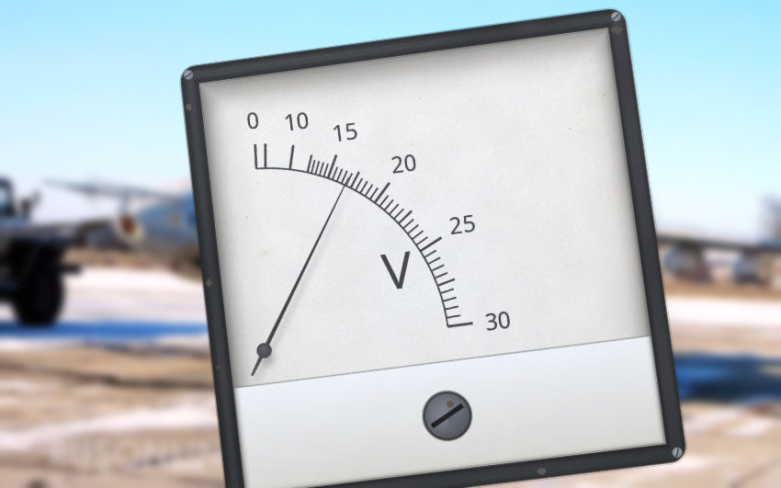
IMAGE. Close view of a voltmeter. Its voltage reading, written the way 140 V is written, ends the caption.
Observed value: 17 V
